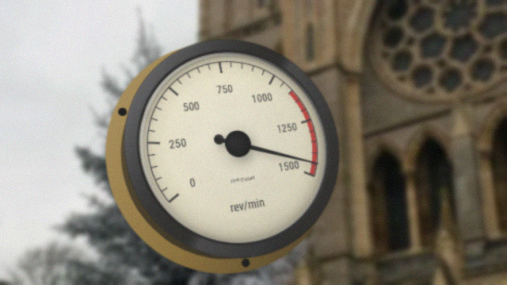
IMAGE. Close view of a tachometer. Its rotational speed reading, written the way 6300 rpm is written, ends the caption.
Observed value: 1450 rpm
